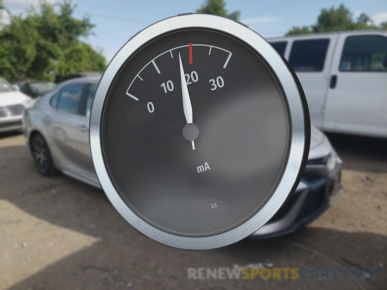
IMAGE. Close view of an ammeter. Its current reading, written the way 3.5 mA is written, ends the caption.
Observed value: 17.5 mA
